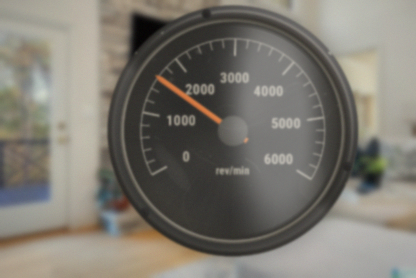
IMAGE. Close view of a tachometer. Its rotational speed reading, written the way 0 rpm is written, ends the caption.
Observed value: 1600 rpm
